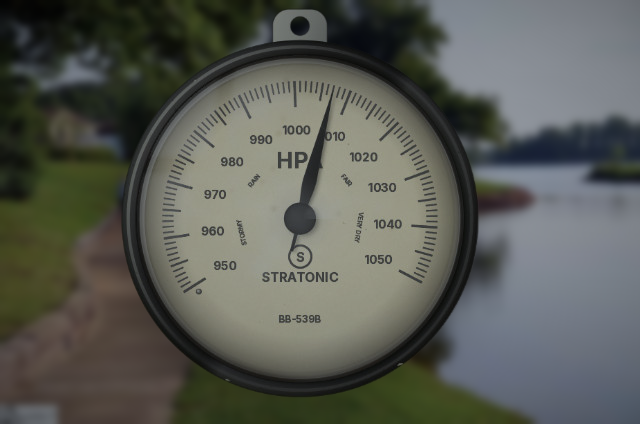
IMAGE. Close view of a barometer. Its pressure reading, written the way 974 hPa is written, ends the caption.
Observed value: 1007 hPa
